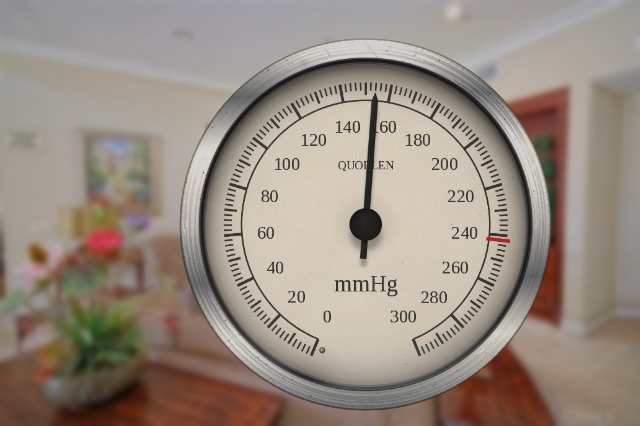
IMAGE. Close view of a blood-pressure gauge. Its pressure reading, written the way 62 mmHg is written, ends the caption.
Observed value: 154 mmHg
